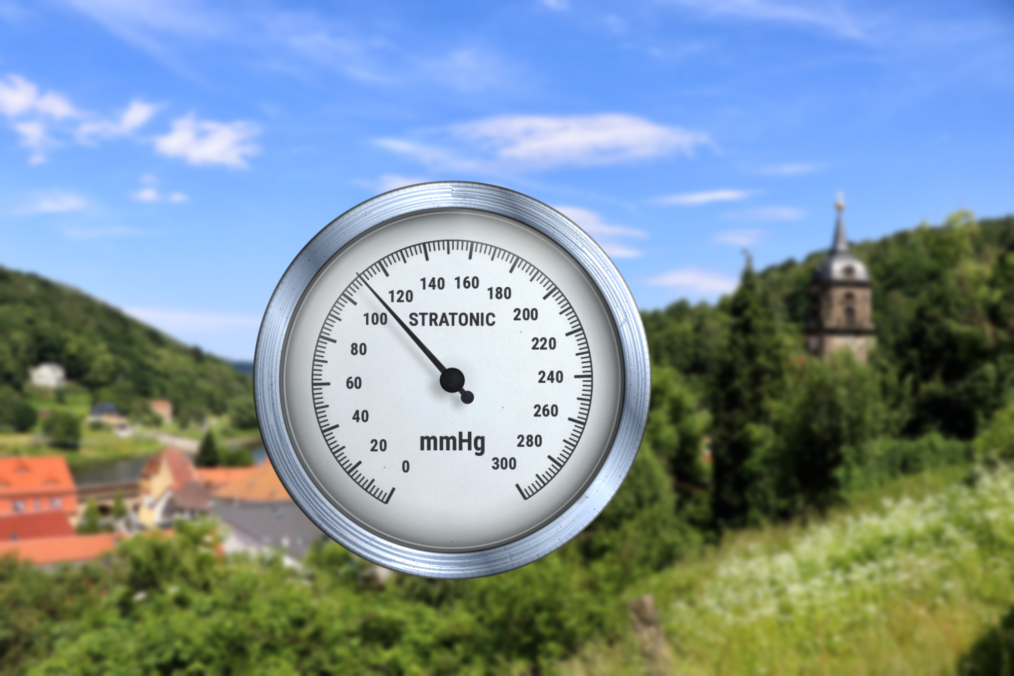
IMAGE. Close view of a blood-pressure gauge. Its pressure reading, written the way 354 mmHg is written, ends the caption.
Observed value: 110 mmHg
